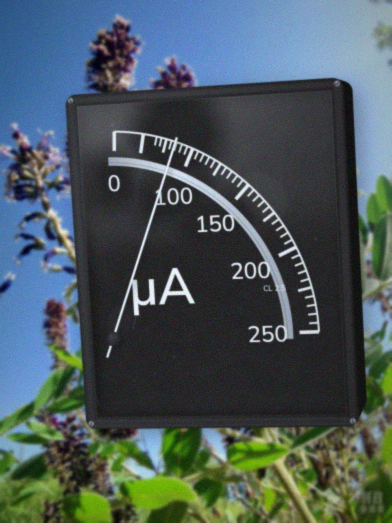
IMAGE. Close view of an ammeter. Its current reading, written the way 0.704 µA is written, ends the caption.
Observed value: 85 µA
